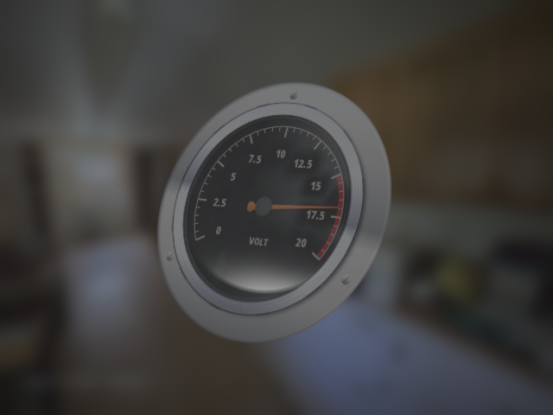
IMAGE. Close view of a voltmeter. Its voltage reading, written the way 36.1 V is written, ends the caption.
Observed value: 17 V
